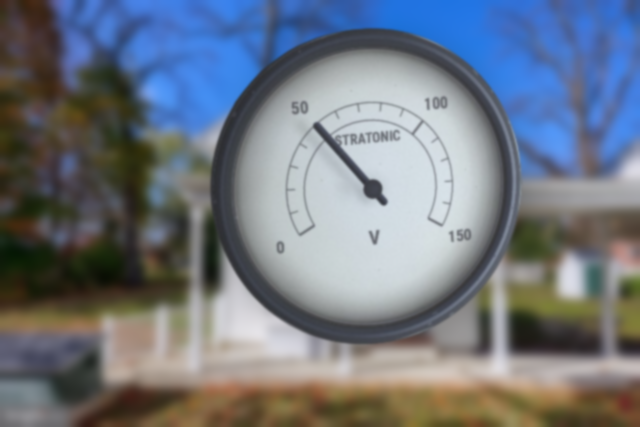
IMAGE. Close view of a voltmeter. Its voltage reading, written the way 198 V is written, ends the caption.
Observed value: 50 V
